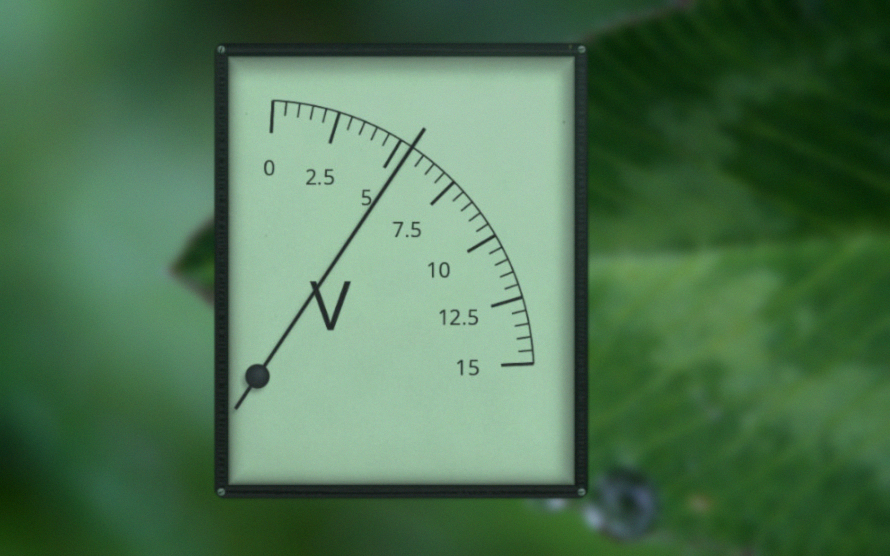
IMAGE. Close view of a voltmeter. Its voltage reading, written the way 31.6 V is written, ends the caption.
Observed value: 5.5 V
